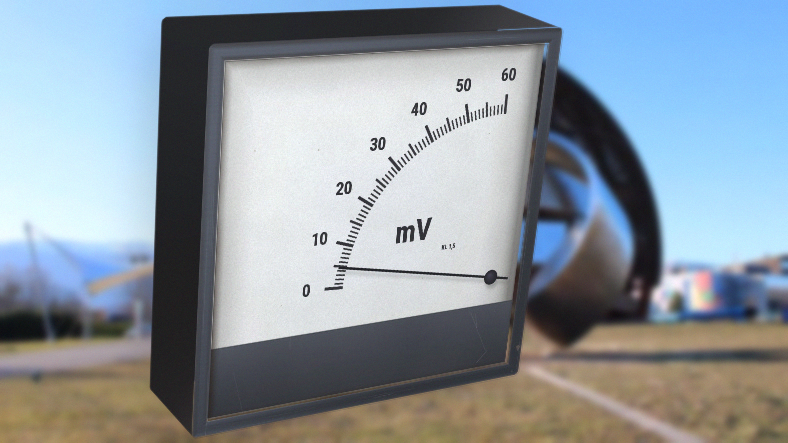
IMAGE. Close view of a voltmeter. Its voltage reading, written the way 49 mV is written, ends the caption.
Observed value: 5 mV
